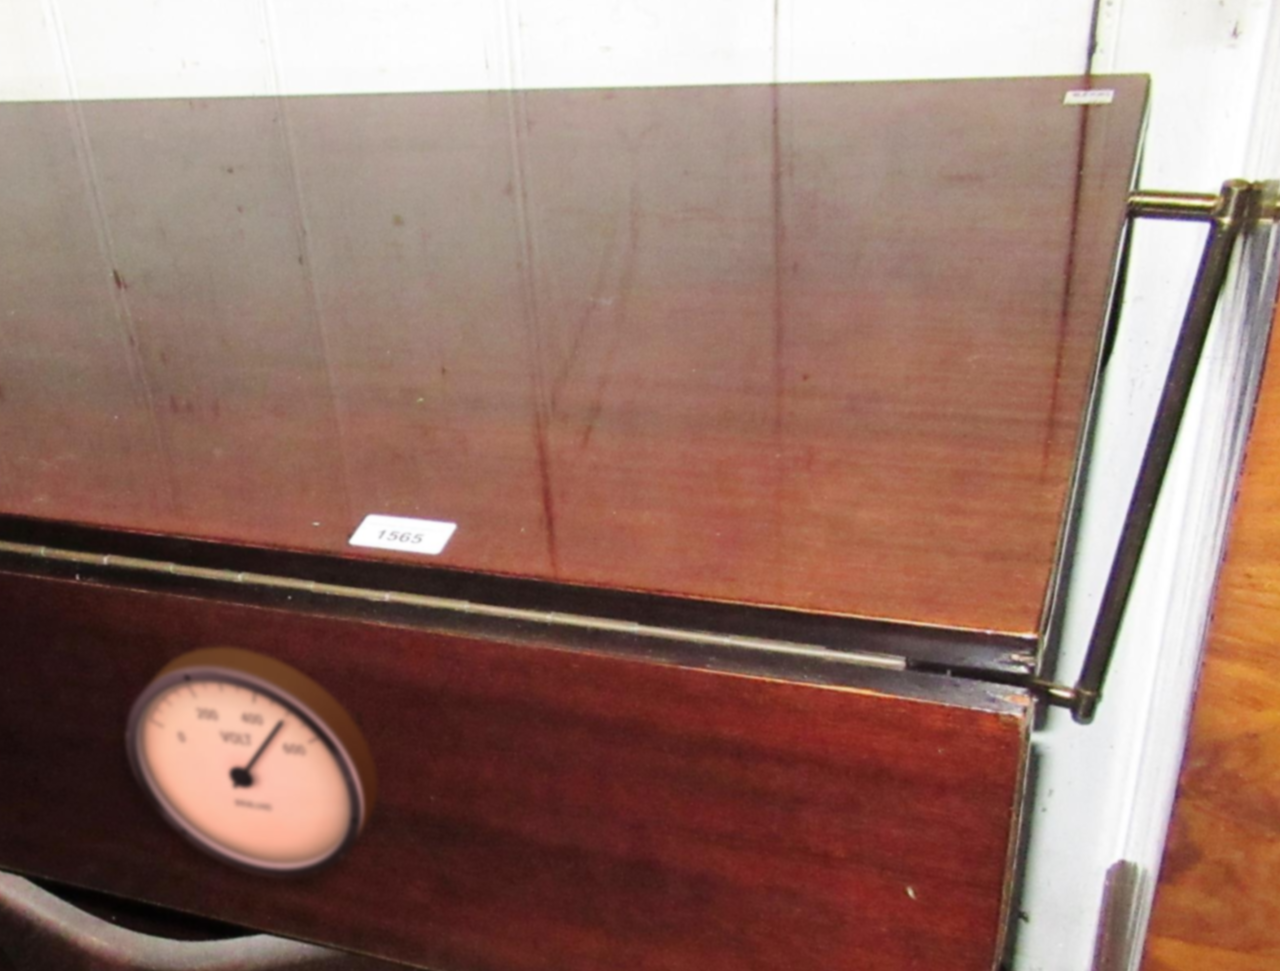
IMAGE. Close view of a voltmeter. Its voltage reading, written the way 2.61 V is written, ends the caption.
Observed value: 500 V
